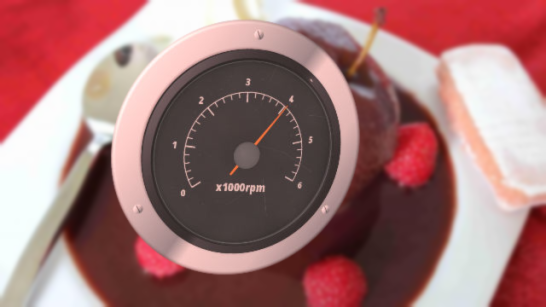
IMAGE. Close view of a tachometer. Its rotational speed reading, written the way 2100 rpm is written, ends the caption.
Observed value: 4000 rpm
